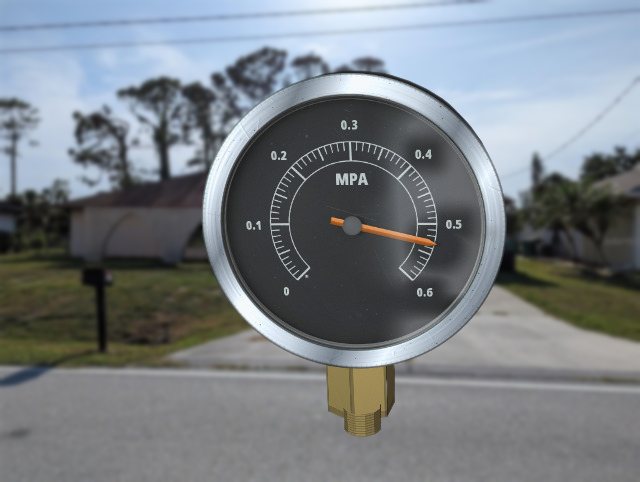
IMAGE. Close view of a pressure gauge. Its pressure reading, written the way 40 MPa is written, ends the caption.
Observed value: 0.53 MPa
